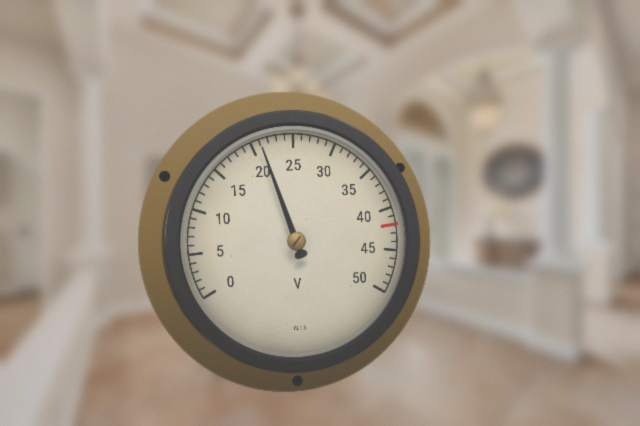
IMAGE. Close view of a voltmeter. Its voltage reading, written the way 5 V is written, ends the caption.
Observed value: 21 V
